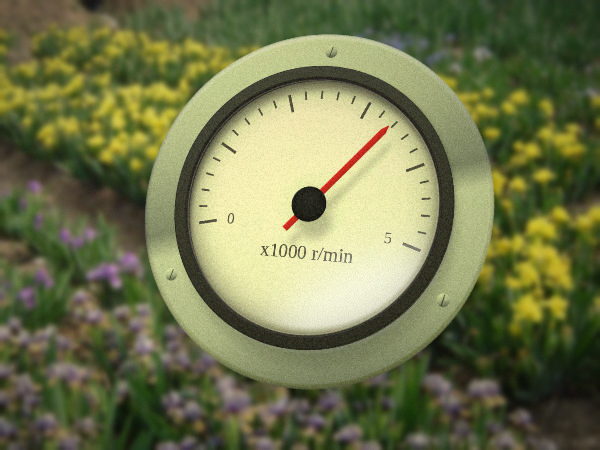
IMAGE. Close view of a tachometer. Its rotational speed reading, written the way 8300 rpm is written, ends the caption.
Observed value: 3400 rpm
